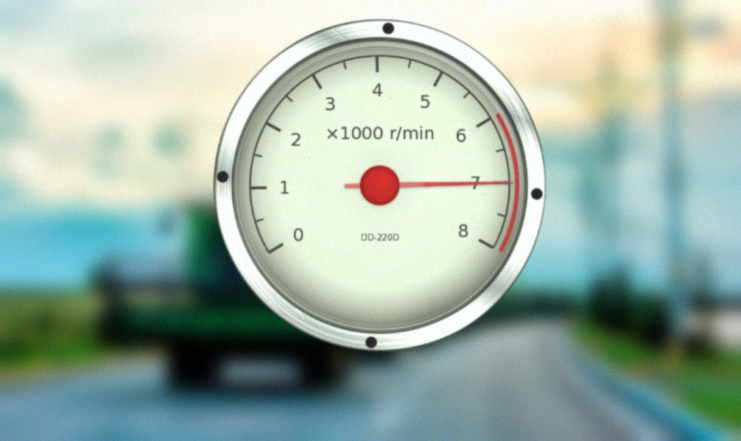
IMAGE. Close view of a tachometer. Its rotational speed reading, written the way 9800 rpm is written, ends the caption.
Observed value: 7000 rpm
